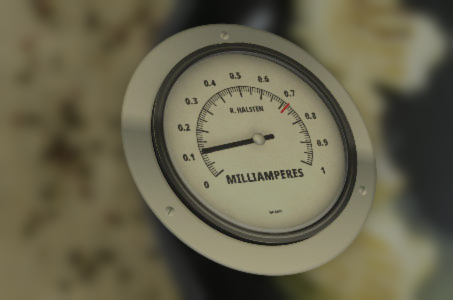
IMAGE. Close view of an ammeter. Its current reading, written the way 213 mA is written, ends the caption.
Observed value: 0.1 mA
